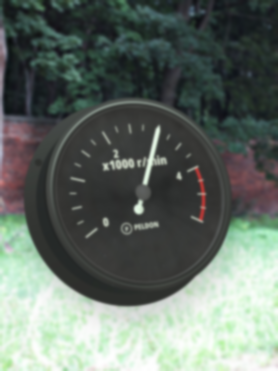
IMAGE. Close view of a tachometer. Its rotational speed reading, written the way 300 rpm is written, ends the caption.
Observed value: 3000 rpm
